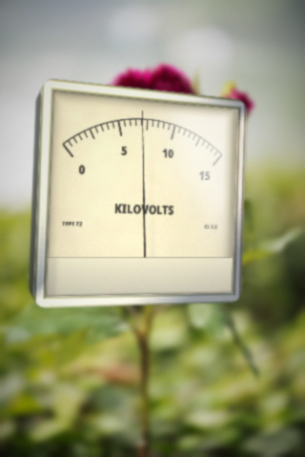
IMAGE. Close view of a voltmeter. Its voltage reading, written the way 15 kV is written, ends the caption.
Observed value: 7 kV
